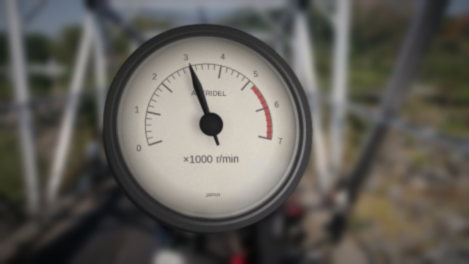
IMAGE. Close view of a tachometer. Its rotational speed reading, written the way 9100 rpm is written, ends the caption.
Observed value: 3000 rpm
